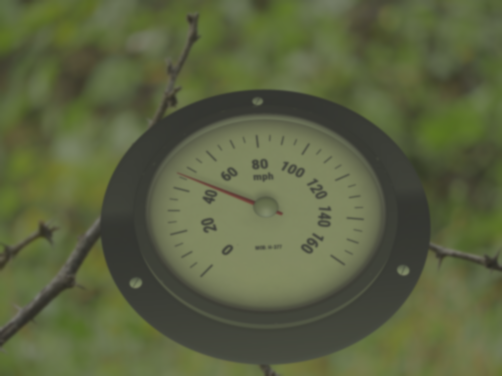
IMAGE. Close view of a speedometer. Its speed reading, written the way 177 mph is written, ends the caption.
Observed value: 45 mph
